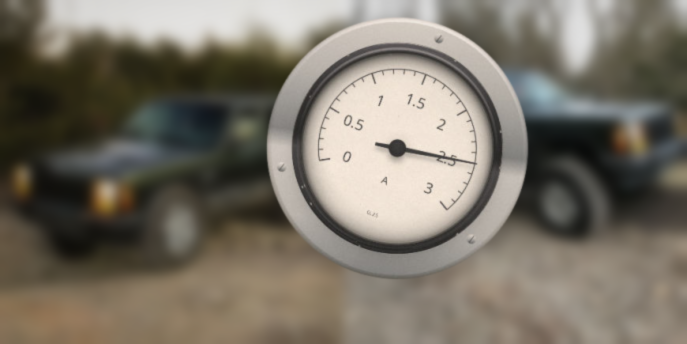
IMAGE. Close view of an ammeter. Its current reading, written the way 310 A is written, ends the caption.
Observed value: 2.5 A
